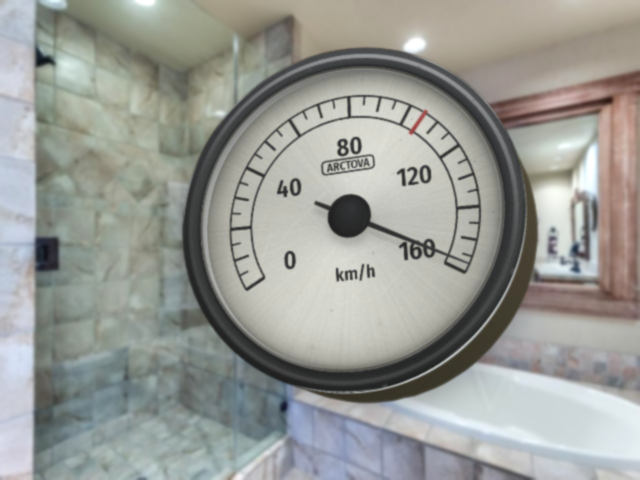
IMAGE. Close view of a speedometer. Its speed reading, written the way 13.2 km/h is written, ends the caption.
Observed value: 157.5 km/h
